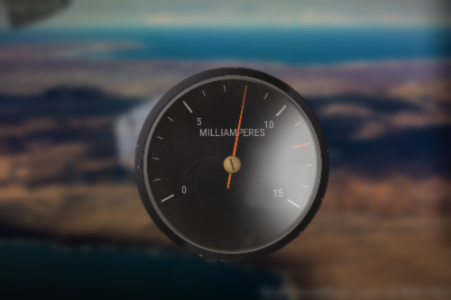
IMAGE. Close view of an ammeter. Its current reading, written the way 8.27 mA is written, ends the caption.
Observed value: 8 mA
